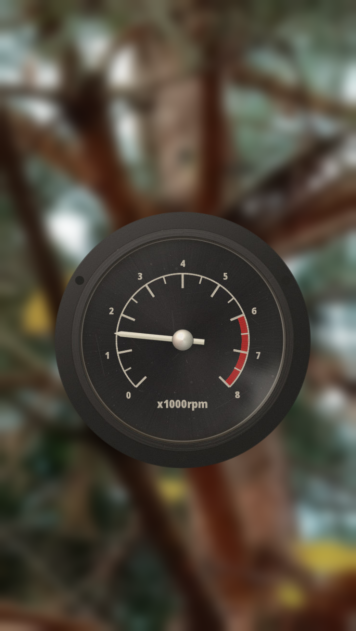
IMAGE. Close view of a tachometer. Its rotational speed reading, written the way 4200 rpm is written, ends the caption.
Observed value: 1500 rpm
